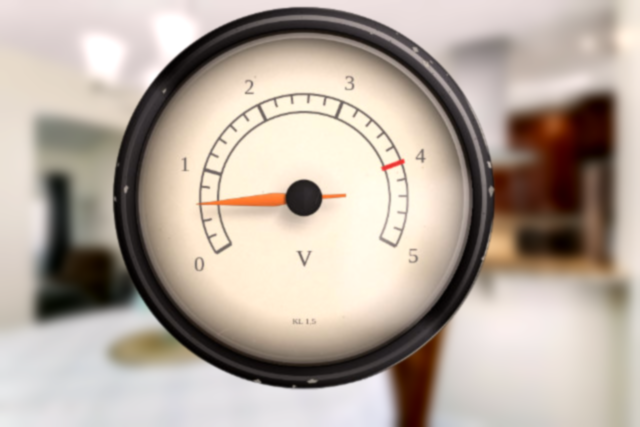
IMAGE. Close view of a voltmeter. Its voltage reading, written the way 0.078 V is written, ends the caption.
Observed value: 0.6 V
